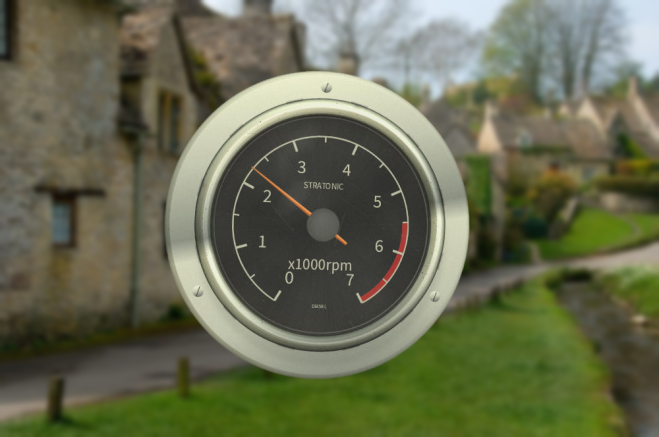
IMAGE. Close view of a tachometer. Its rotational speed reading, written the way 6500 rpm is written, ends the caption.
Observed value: 2250 rpm
